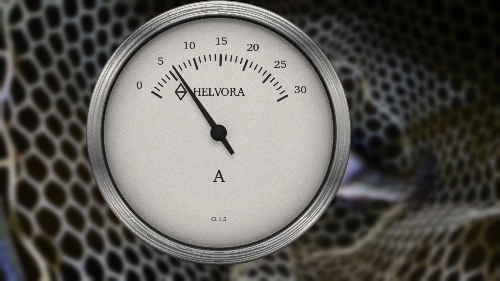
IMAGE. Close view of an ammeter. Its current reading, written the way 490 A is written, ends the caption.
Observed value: 6 A
